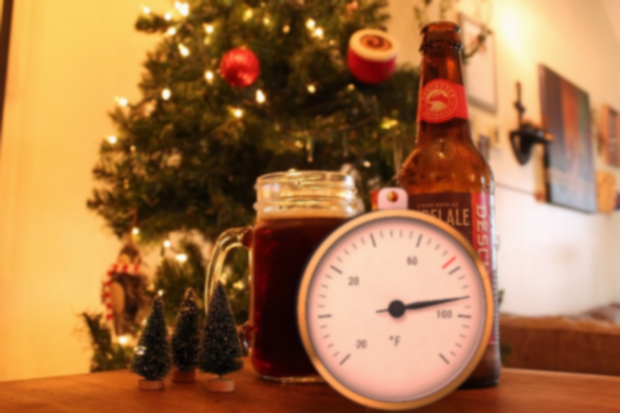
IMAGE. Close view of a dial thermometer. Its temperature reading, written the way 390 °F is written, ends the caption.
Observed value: 92 °F
